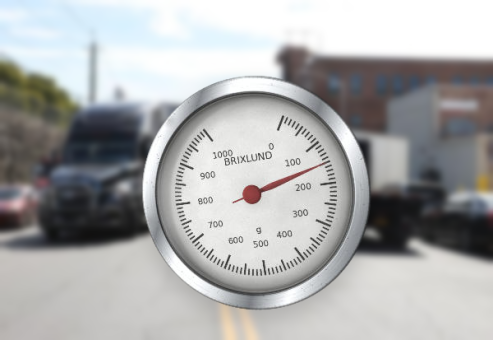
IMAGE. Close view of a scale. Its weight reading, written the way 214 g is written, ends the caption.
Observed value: 150 g
